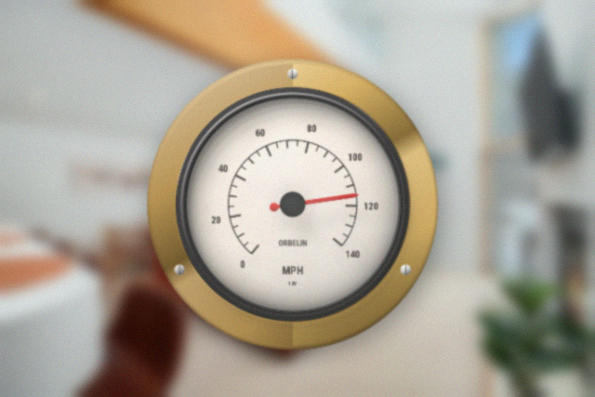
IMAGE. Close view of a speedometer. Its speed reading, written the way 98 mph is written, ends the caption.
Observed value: 115 mph
